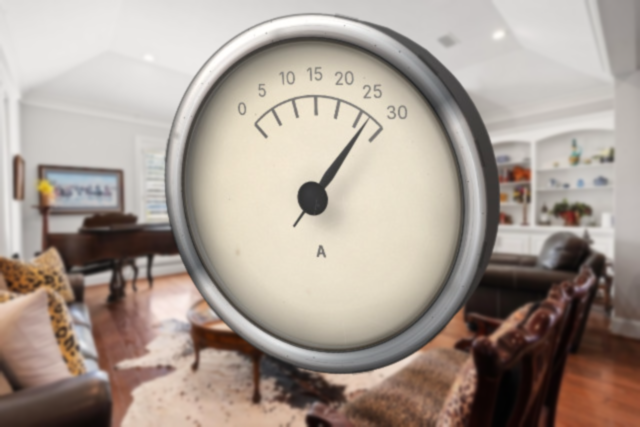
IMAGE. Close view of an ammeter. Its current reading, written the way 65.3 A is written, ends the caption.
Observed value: 27.5 A
